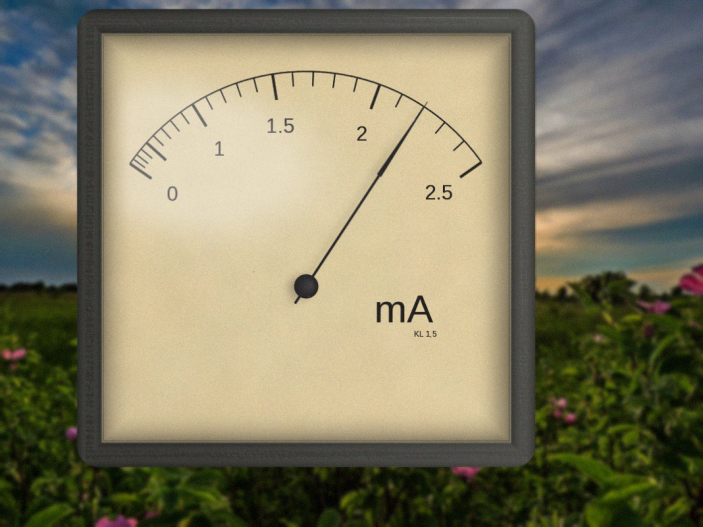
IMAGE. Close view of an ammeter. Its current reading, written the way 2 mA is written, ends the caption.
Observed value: 2.2 mA
